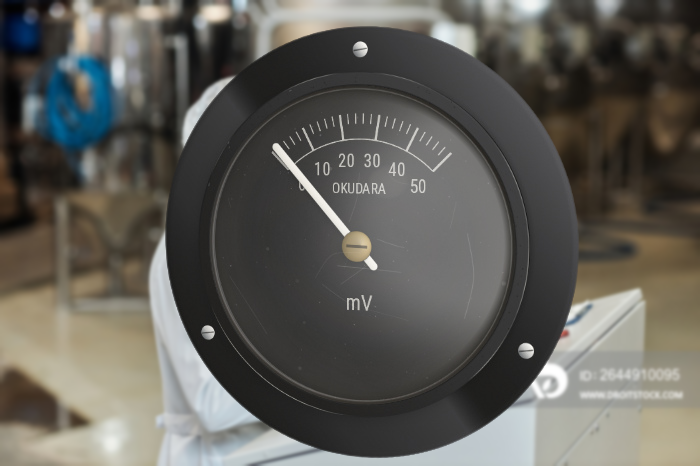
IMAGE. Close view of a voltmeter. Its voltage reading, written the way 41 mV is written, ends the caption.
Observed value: 2 mV
